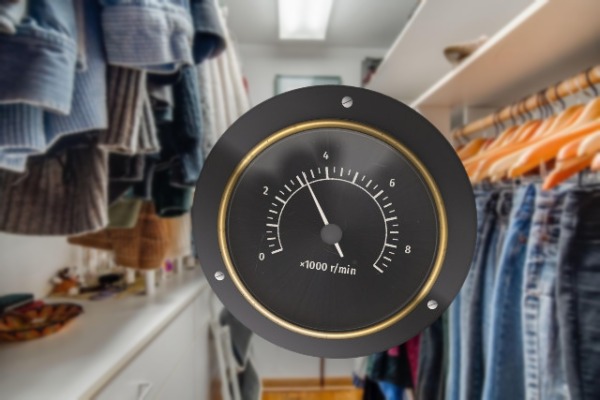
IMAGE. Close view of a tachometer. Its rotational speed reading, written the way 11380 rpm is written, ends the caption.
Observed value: 3250 rpm
